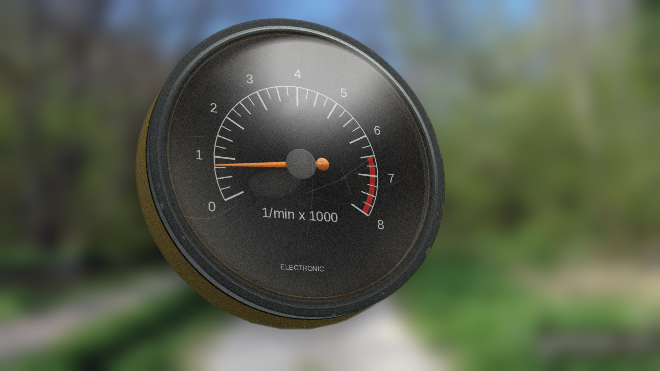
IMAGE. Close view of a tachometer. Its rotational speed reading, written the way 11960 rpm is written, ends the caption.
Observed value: 750 rpm
